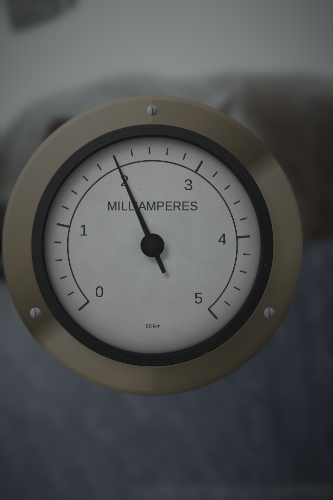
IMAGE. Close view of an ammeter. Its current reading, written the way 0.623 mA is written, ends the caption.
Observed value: 2 mA
